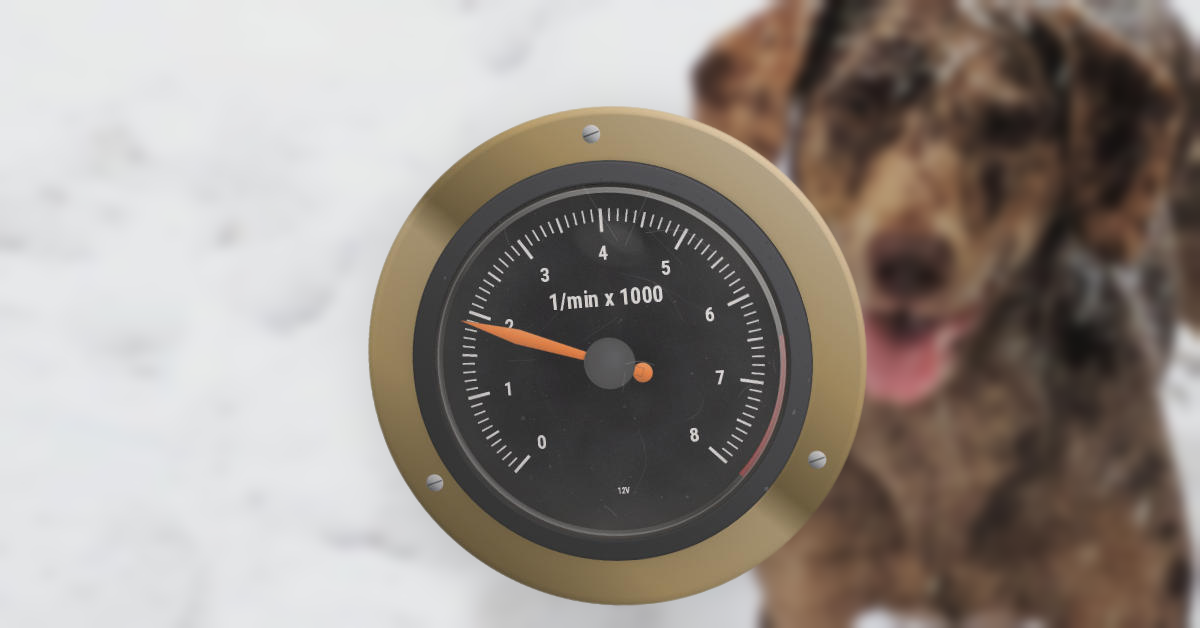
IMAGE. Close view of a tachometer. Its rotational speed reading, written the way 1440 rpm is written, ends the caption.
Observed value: 1900 rpm
